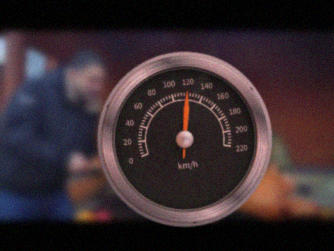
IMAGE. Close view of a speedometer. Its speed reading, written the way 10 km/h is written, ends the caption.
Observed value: 120 km/h
